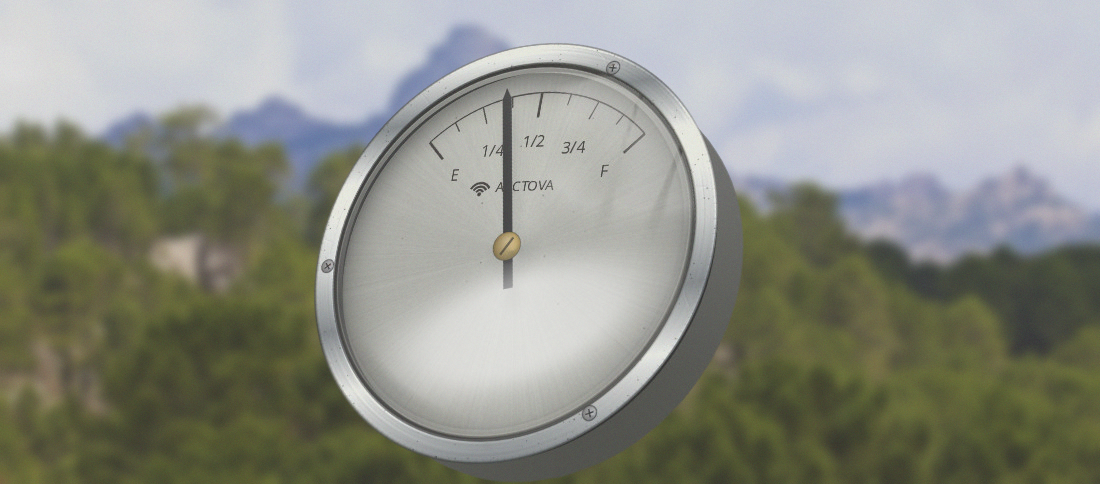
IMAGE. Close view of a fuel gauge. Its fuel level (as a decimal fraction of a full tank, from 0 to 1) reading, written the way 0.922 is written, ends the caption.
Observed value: 0.375
